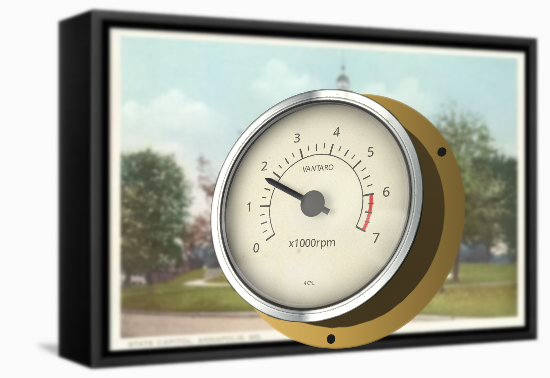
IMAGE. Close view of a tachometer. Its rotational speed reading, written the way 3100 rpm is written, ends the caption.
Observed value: 1750 rpm
